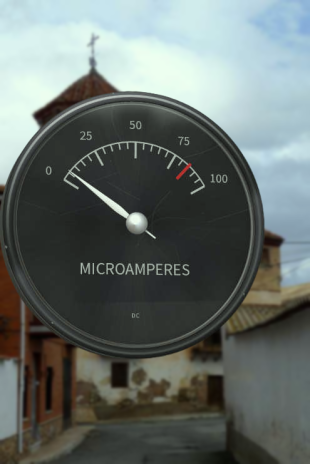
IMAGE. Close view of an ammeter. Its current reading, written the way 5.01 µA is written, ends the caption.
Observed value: 5 µA
